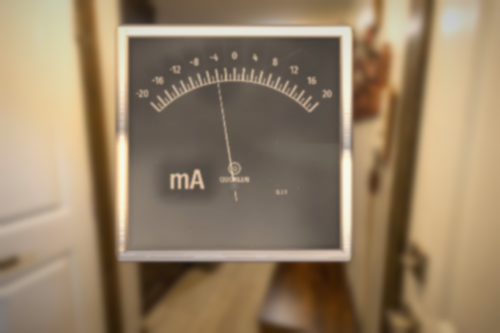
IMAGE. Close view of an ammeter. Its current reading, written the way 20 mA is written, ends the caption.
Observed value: -4 mA
